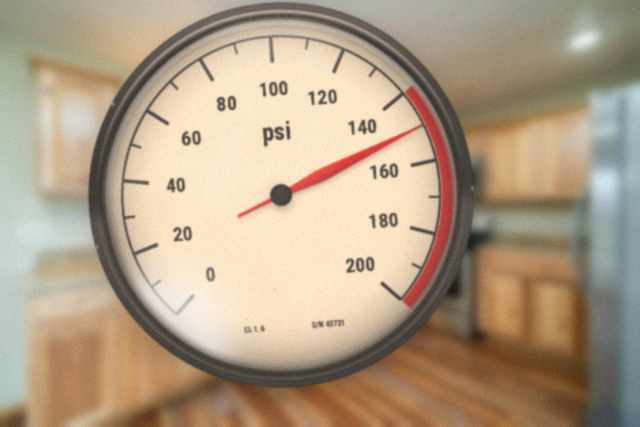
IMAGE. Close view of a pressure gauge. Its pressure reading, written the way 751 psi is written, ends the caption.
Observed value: 150 psi
